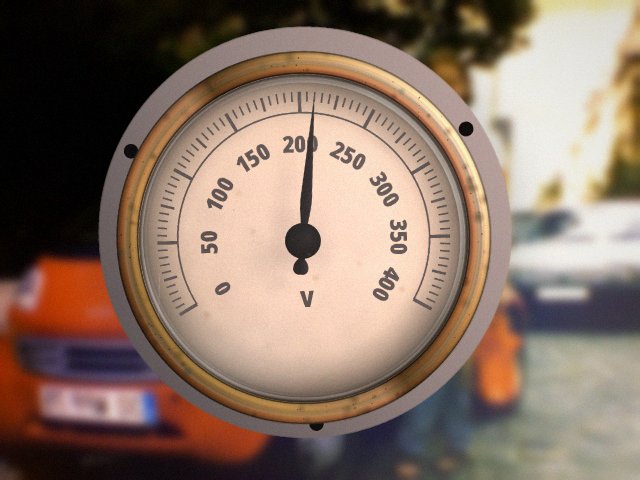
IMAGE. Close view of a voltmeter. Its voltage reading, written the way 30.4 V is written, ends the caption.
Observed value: 210 V
